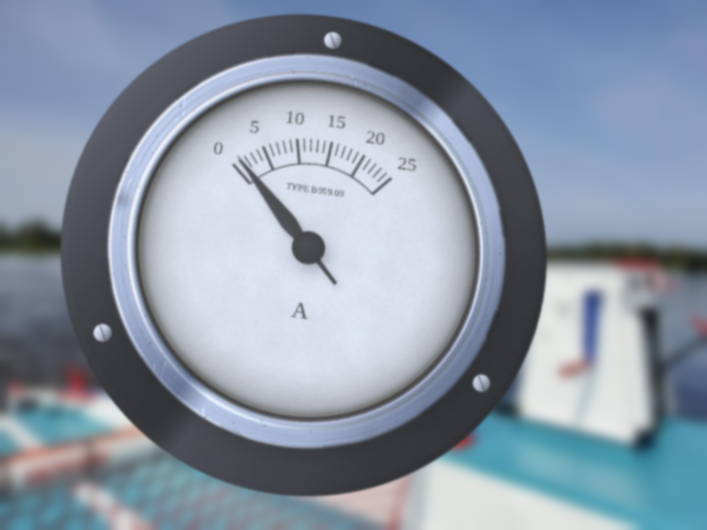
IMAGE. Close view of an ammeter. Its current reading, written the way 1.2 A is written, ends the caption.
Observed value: 1 A
